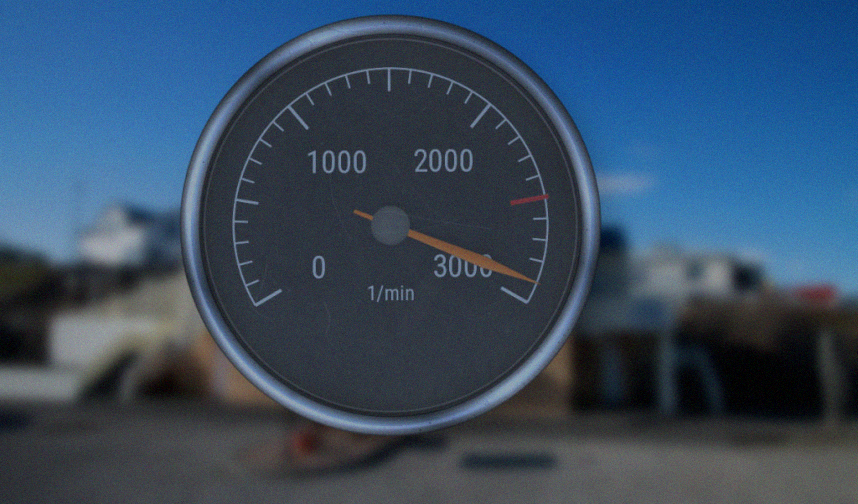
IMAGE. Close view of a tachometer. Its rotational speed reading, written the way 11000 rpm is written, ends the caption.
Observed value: 2900 rpm
